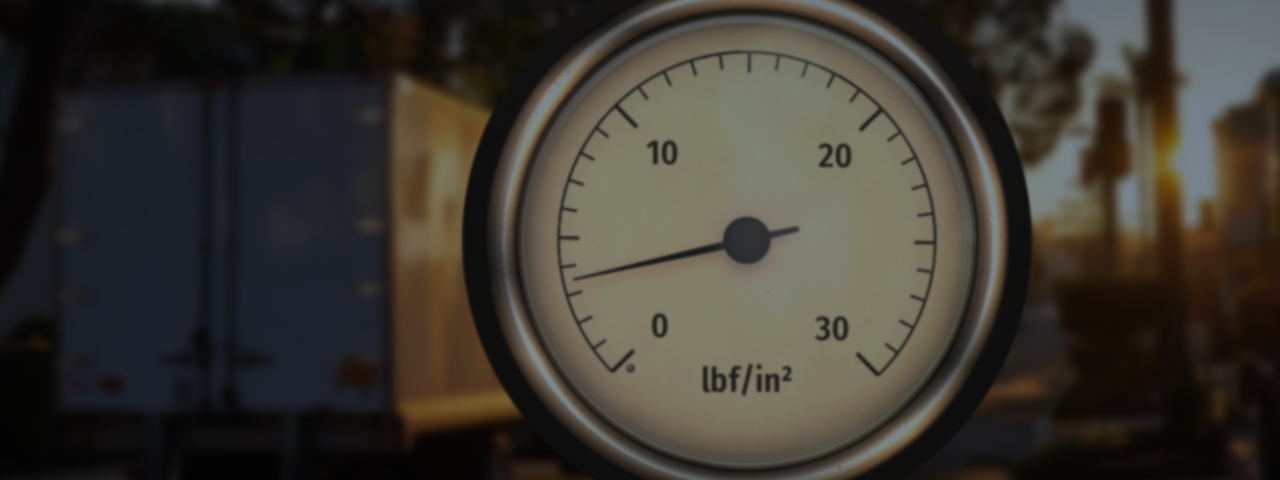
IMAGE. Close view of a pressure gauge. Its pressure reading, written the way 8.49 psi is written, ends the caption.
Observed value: 3.5 psi
